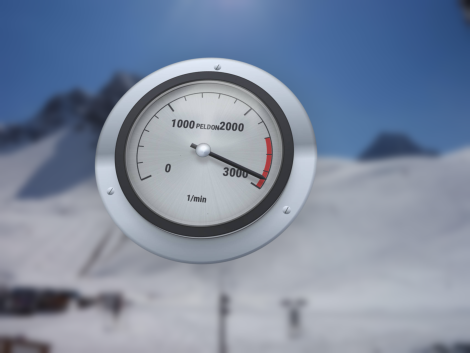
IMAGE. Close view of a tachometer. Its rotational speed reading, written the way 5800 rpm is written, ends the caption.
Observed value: 2900 rpm
